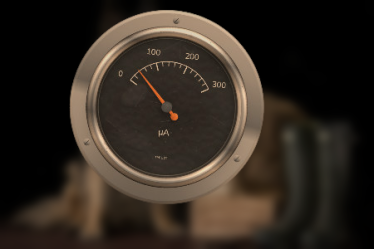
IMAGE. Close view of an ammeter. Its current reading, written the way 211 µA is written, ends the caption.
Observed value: 40 µA
